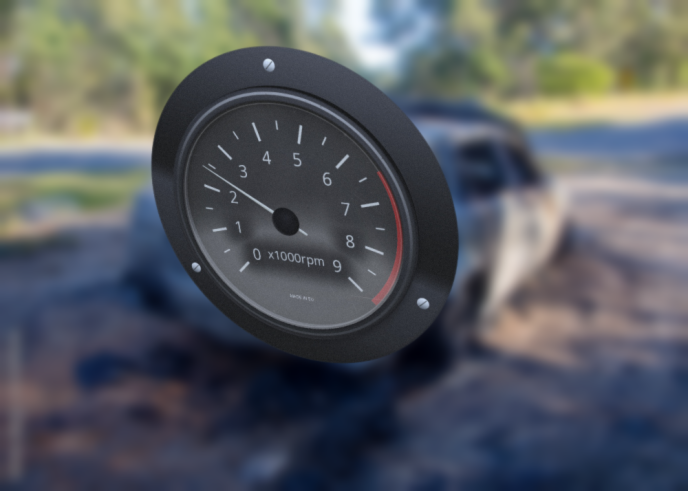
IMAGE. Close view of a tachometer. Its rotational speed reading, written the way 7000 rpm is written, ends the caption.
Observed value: 2500 rpm
